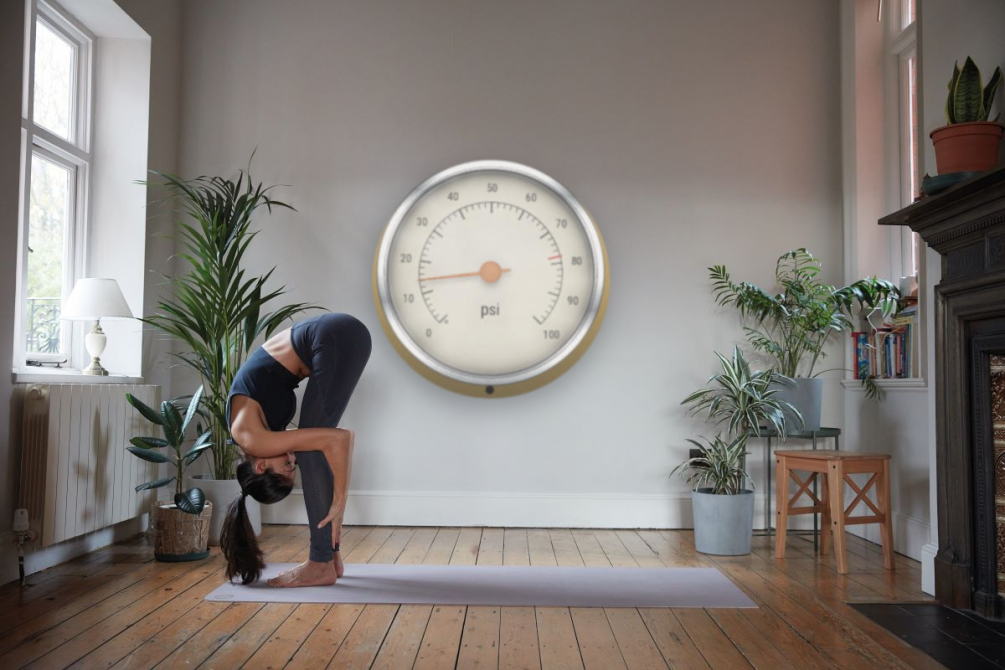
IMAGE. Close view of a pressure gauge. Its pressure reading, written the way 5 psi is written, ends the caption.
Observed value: 14 psi
